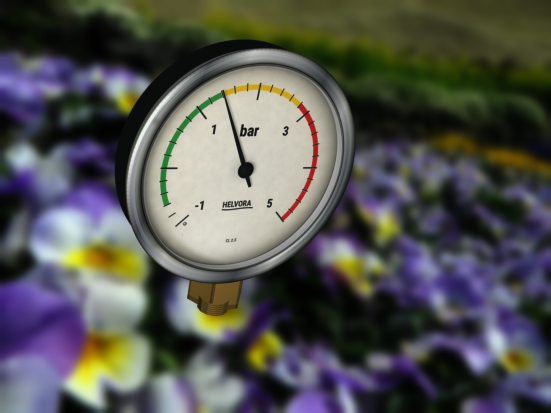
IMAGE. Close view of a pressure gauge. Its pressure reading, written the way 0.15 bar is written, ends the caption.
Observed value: 1.4 bar
